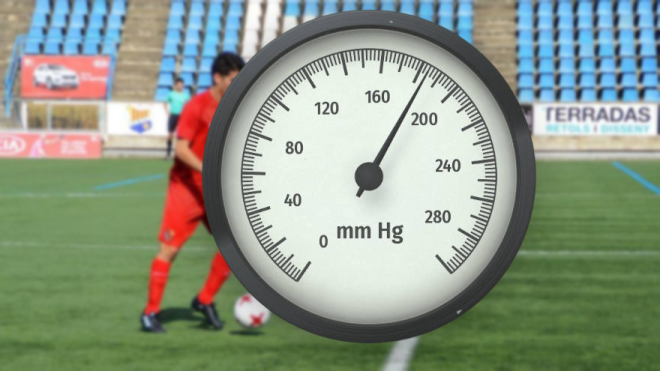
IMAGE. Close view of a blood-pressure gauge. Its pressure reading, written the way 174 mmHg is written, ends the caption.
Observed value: 184 mmHg
